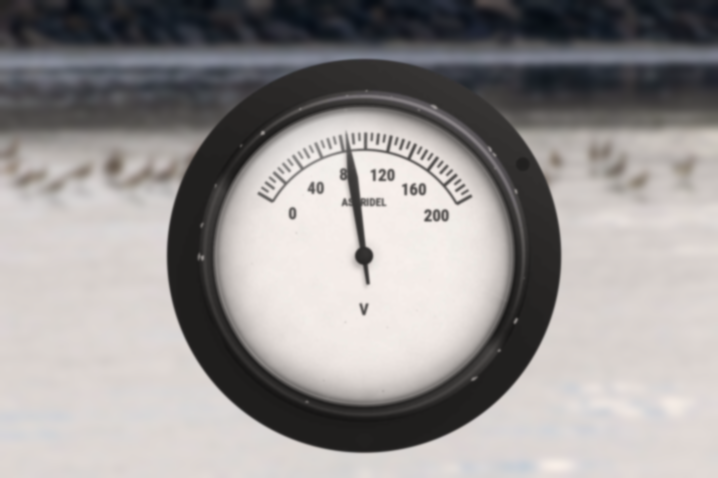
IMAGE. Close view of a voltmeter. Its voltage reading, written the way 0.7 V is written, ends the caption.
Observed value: 85 V
